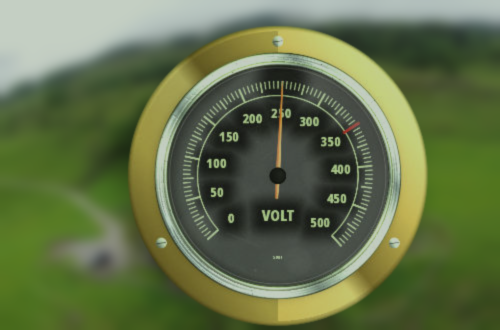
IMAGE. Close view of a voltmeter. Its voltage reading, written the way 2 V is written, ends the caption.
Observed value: 250 V
